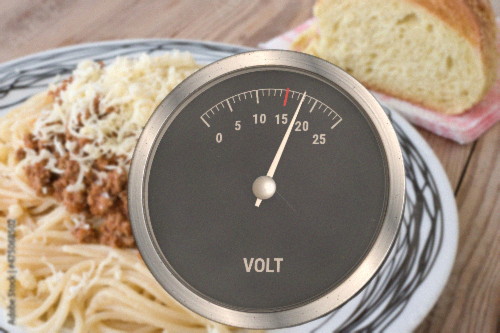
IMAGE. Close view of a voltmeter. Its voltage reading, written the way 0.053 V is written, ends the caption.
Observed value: 18 V
